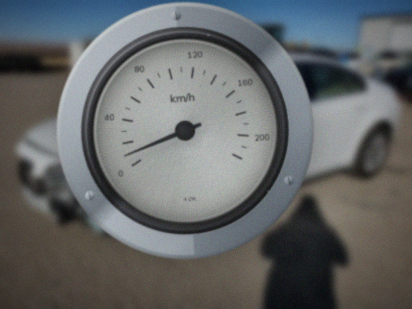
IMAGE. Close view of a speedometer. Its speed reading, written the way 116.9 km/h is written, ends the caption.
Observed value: 10 km/h
